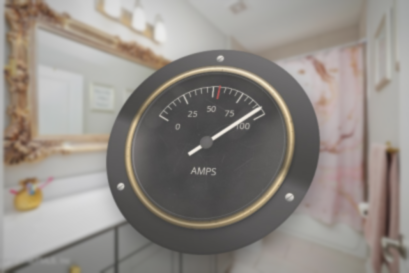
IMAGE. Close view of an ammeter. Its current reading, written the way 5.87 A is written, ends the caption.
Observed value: 95 A
